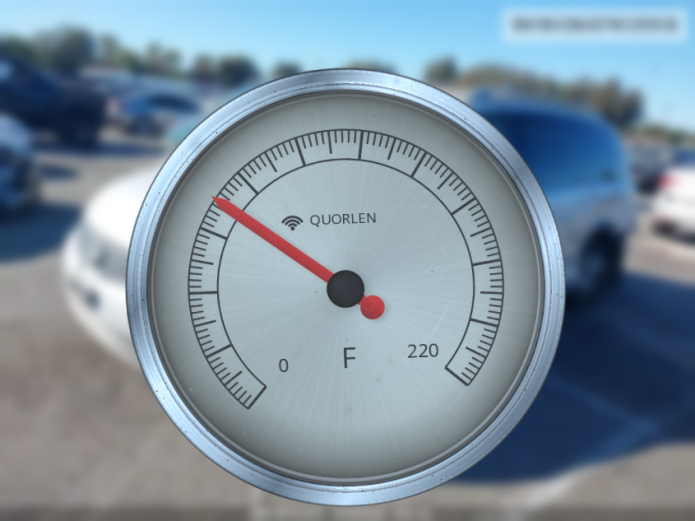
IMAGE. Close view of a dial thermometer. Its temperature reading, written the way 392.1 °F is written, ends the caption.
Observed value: 70 °F
